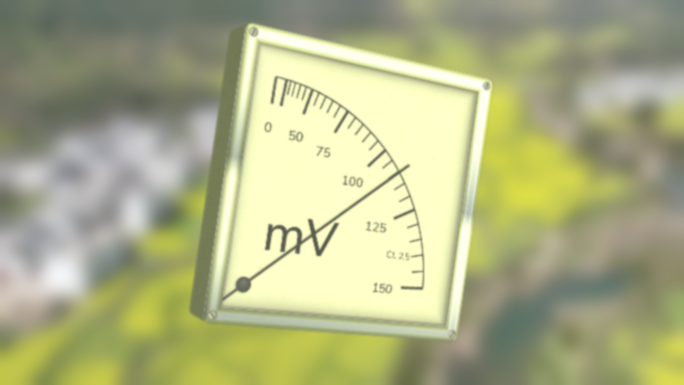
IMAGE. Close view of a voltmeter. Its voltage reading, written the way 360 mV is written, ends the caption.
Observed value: 110 mV
